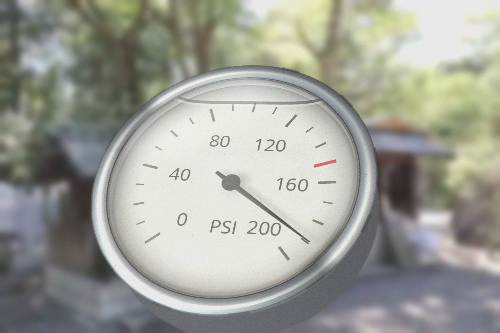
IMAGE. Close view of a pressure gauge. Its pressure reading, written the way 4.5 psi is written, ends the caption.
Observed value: 190 psi
